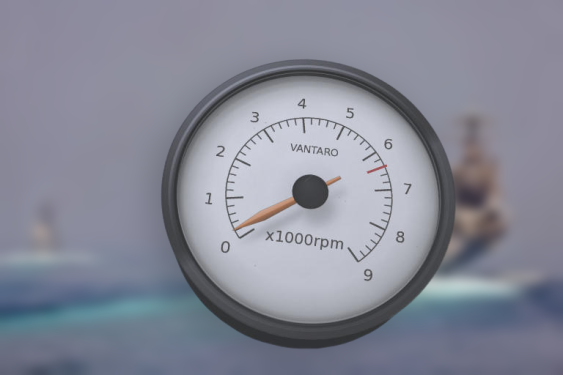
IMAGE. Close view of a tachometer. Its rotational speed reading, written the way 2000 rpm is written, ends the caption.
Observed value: 200 rpm
